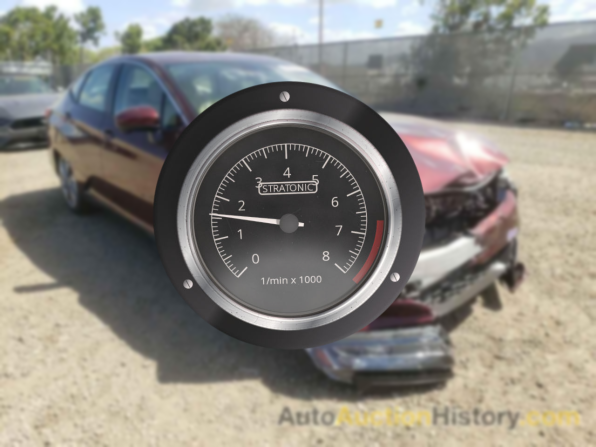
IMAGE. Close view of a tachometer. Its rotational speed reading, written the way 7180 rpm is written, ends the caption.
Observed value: 1600 rpm
